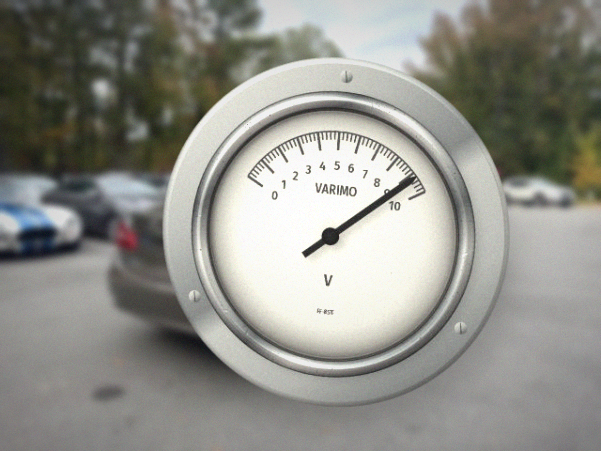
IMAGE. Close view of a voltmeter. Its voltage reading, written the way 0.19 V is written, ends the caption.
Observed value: 9.2 V
